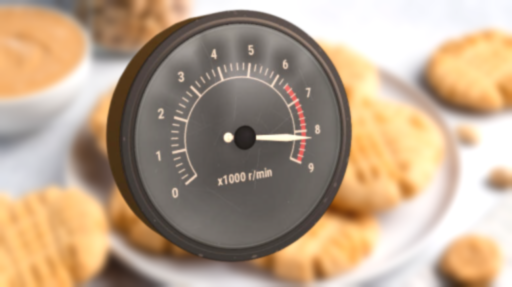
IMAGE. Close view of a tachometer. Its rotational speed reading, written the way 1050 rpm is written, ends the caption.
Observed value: 8200 rpm
